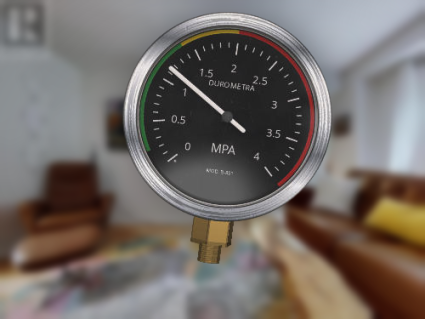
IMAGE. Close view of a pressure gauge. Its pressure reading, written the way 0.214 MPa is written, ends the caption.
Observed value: 1.15 MPa
